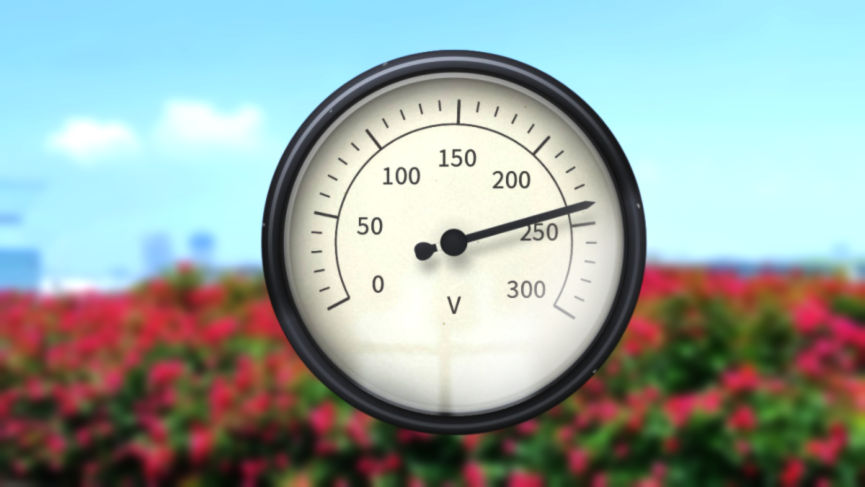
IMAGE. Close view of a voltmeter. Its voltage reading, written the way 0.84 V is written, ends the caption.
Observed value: 240 V
